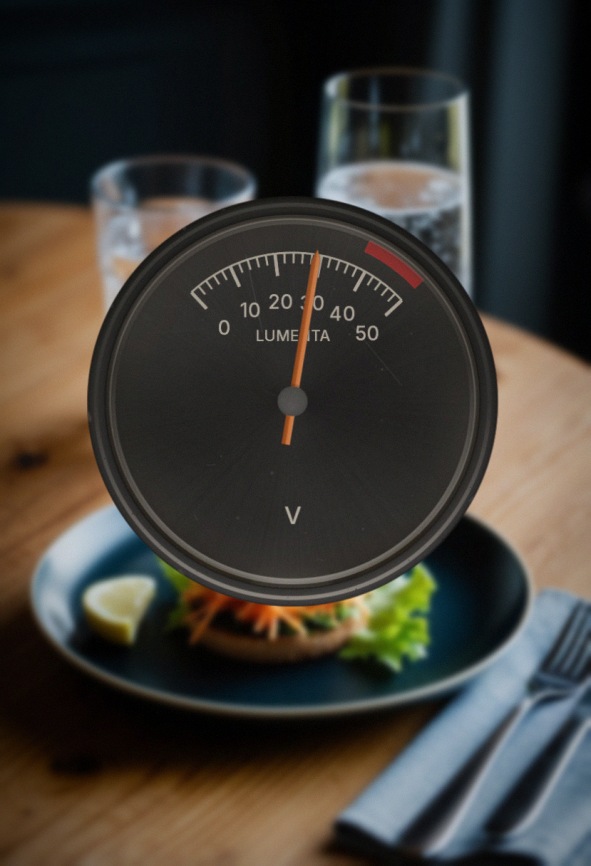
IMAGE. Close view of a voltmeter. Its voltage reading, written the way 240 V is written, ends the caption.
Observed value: 29 V
